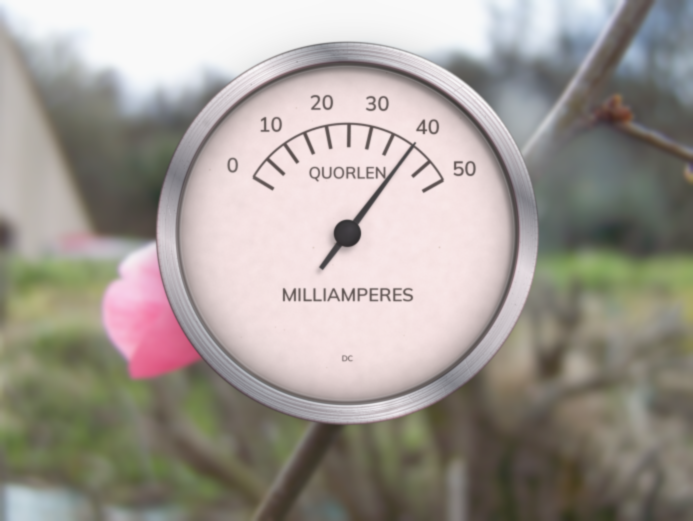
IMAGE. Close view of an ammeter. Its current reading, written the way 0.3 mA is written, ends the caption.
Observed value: 40 mA
